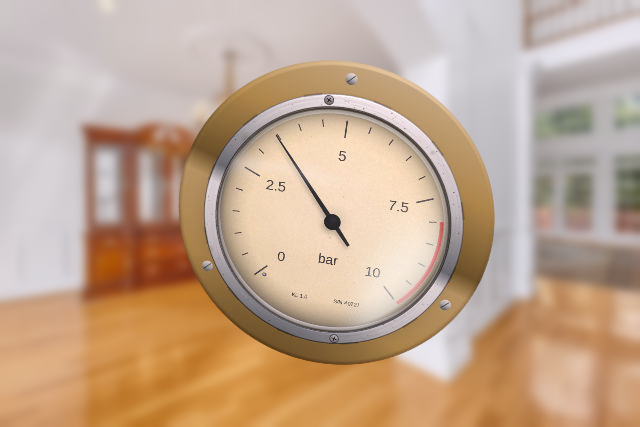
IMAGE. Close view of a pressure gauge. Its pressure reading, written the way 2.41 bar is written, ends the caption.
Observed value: 3.5 bar
